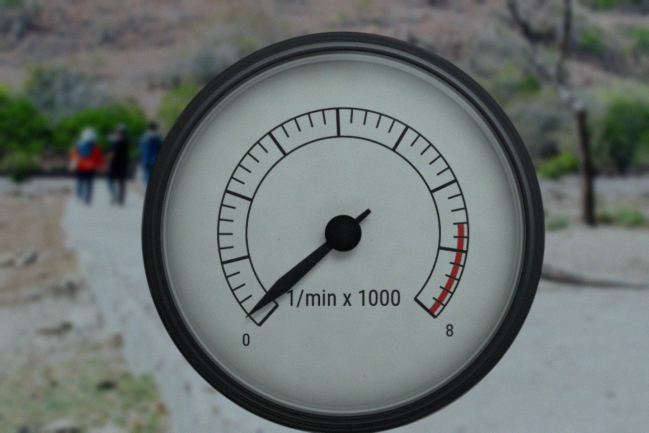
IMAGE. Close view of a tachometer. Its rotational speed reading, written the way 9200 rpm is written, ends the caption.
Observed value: 200 rpm
